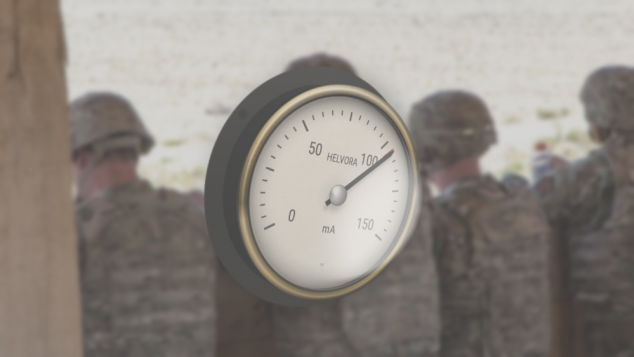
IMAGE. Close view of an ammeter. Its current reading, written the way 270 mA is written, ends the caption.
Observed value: 105 mA
